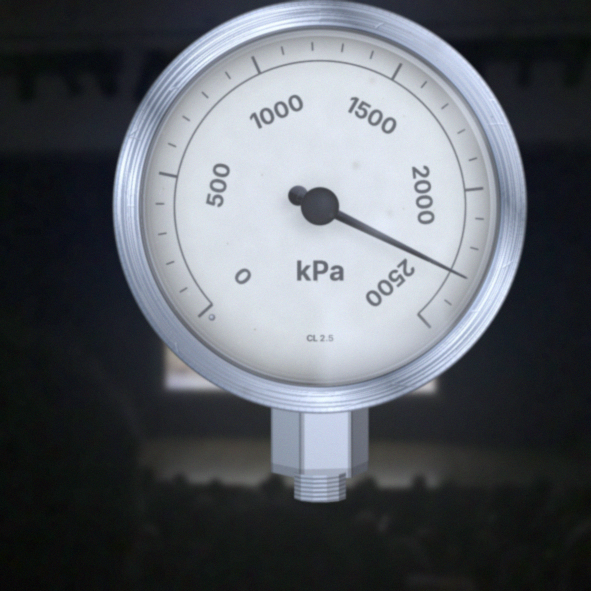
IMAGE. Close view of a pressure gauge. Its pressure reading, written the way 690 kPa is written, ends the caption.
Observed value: 2300 kPa
